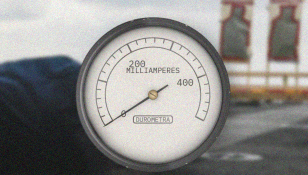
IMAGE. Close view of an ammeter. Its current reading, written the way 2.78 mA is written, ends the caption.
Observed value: 0 mA
